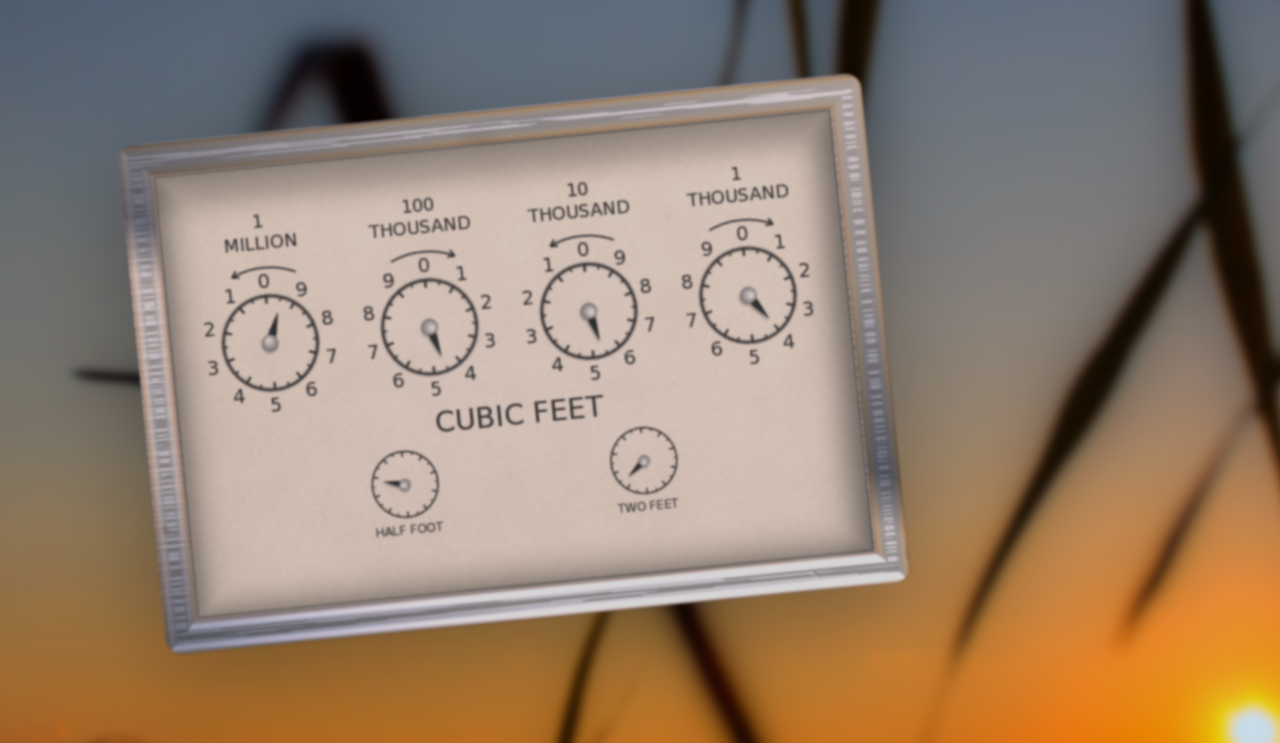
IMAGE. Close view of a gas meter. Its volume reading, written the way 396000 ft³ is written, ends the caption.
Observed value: 945400 ft³
